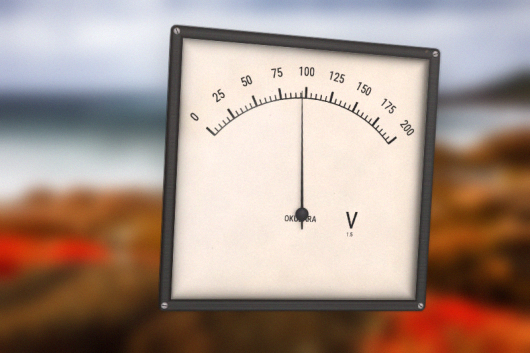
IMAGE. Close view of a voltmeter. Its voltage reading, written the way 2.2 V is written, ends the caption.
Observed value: 95 V
